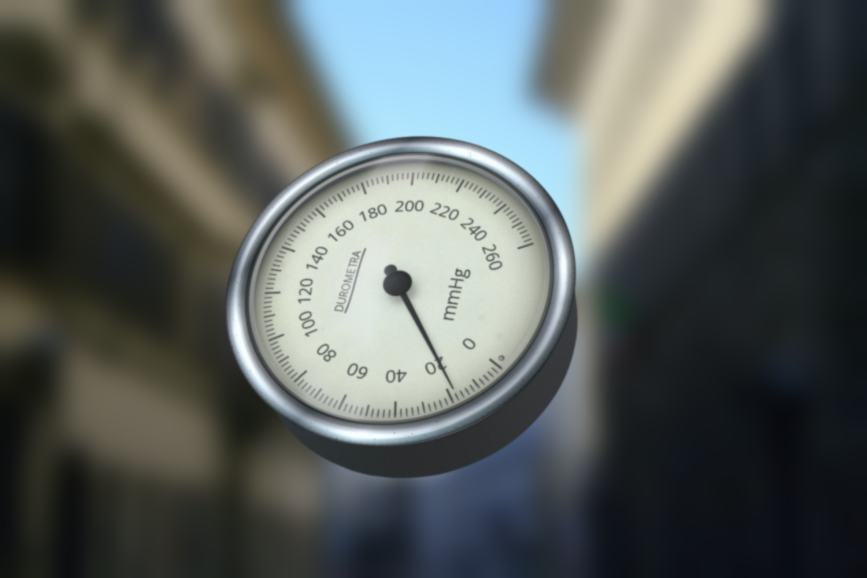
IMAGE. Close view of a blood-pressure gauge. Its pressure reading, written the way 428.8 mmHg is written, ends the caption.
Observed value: 18 mmHg
